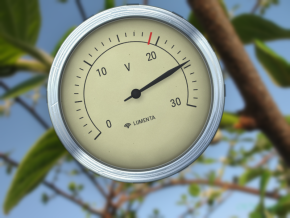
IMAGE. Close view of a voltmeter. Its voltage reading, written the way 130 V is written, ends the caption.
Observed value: 24.5 V
